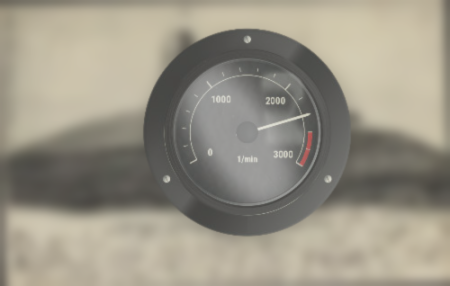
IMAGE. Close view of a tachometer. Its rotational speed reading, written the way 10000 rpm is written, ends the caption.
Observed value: 2400 rpm
